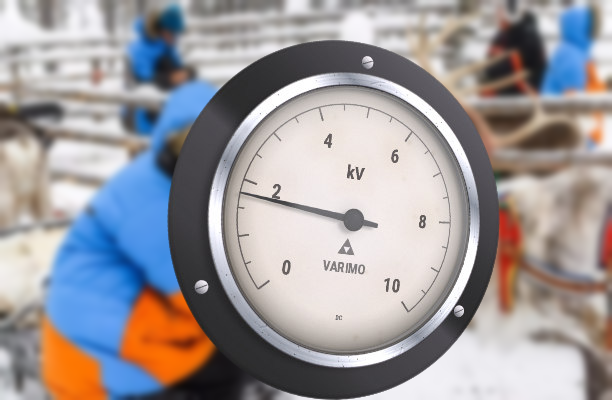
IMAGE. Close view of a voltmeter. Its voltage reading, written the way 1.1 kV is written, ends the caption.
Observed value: 1.75 kV
